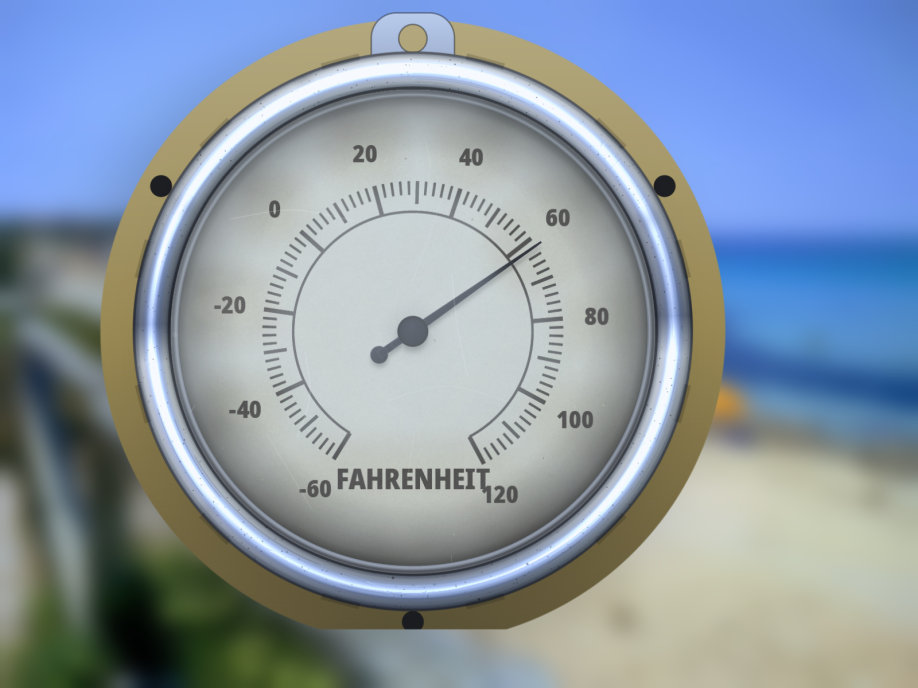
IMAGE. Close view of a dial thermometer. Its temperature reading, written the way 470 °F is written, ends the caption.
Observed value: 62 °F
